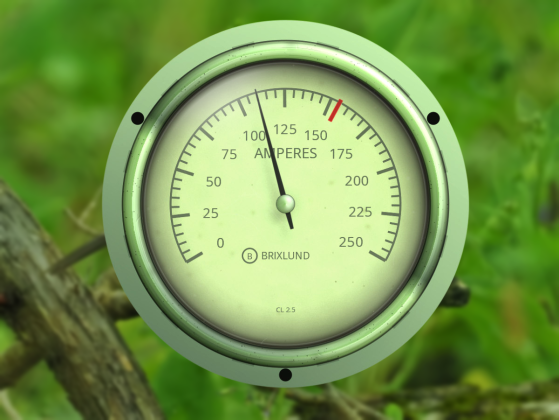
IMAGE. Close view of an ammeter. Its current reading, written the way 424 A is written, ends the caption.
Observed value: 110 A
